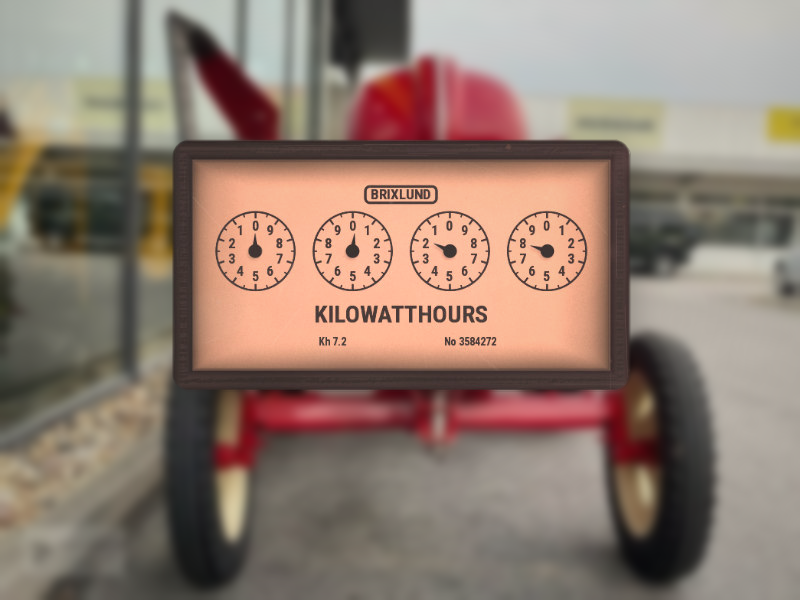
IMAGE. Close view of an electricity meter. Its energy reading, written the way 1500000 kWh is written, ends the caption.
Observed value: 18 kWh
